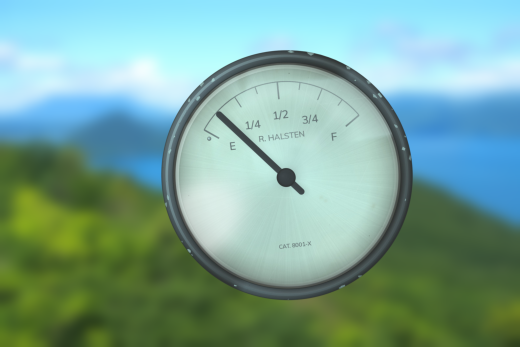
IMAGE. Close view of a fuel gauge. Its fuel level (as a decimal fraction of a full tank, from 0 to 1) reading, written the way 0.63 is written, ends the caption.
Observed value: 0.125
